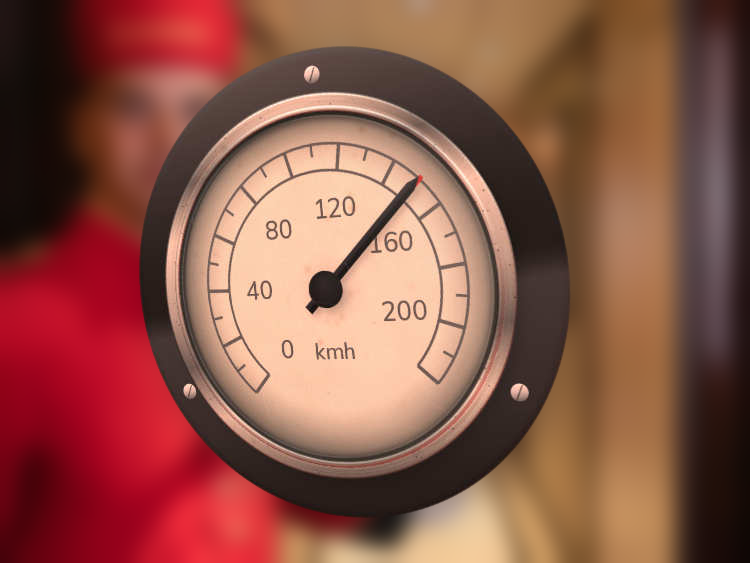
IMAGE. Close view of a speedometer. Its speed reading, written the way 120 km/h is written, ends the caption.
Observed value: 150 km/h
